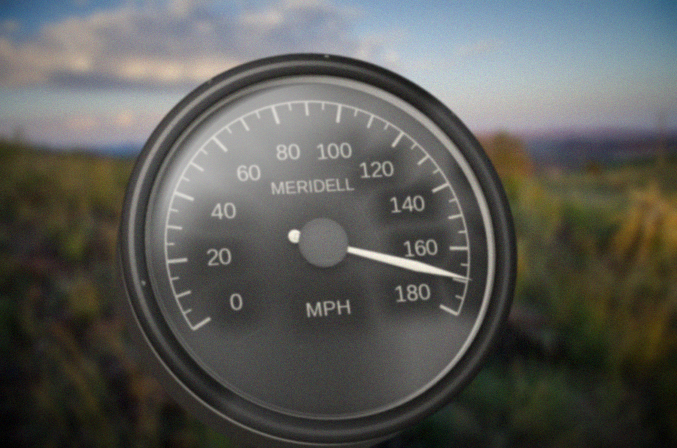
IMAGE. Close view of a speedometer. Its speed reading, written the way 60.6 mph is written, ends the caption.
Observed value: 170 mph
